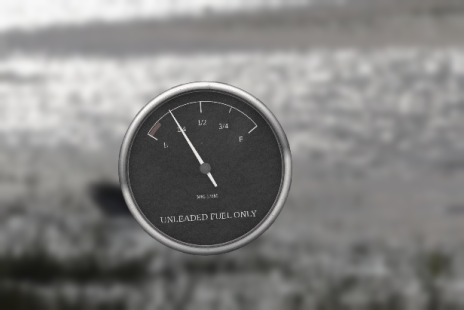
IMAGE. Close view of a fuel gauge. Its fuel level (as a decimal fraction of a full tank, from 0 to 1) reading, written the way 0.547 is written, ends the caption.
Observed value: 0.25
